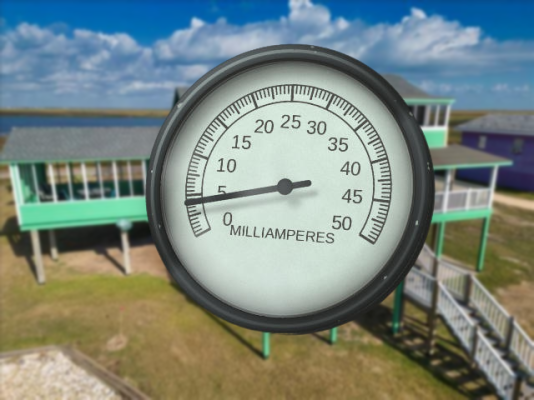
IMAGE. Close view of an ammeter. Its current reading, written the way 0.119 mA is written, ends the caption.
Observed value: 4 mA
